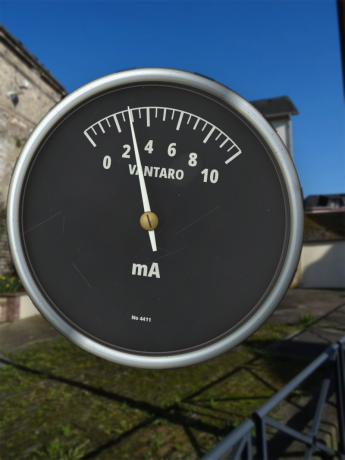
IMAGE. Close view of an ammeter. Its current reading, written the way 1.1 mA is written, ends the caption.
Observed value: 3 mA
